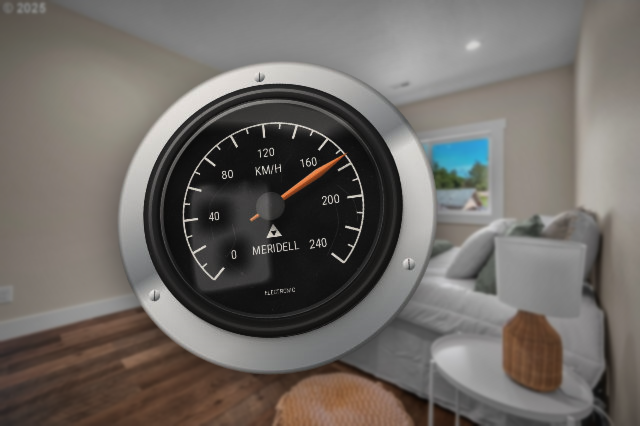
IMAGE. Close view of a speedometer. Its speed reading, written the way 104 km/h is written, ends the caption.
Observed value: 175 km/h
